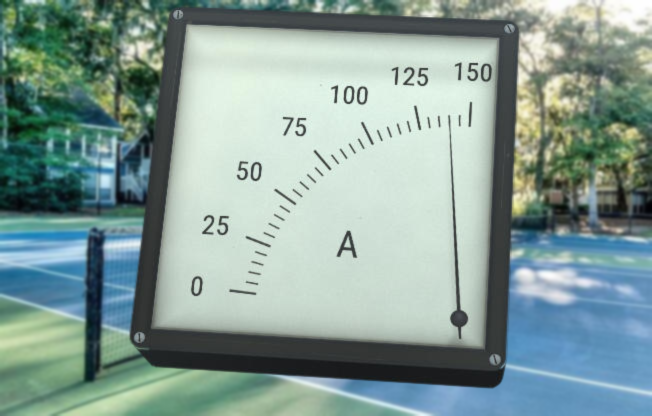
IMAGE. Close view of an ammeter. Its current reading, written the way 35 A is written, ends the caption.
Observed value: 140 A
